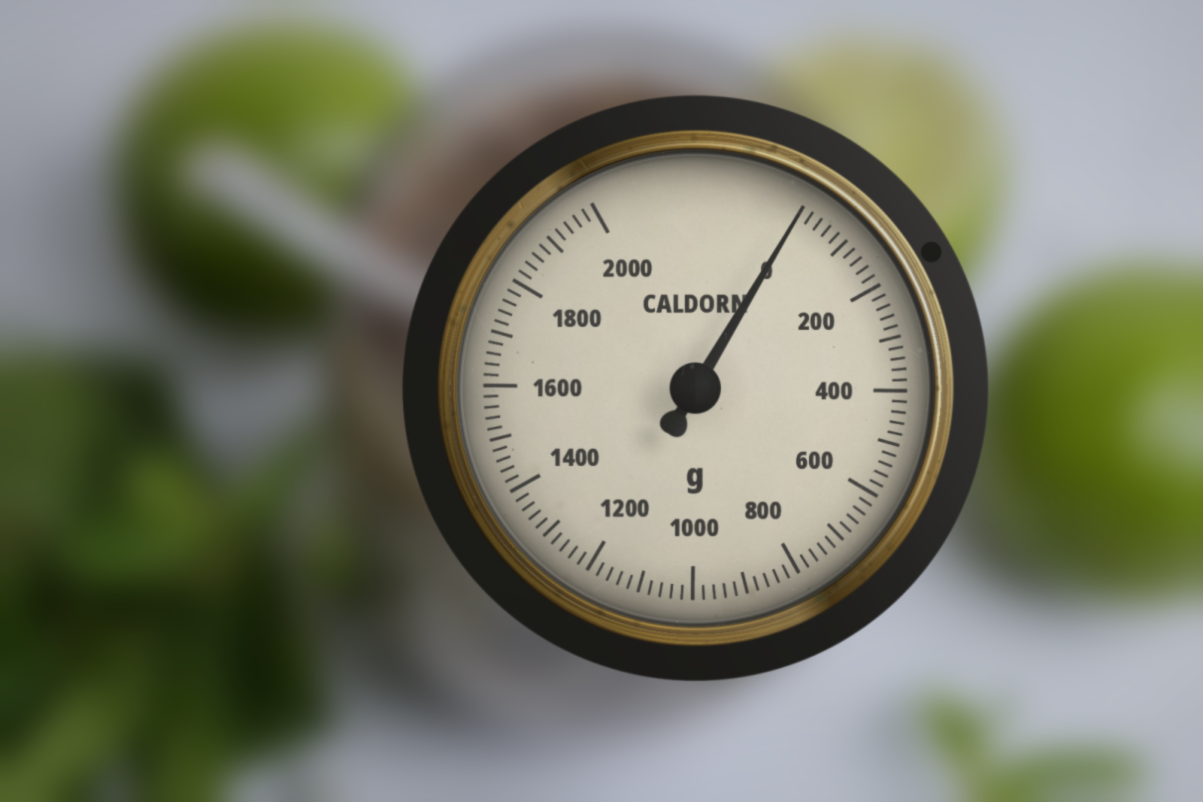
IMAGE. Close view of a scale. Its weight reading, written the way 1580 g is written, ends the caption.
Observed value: 0 g
